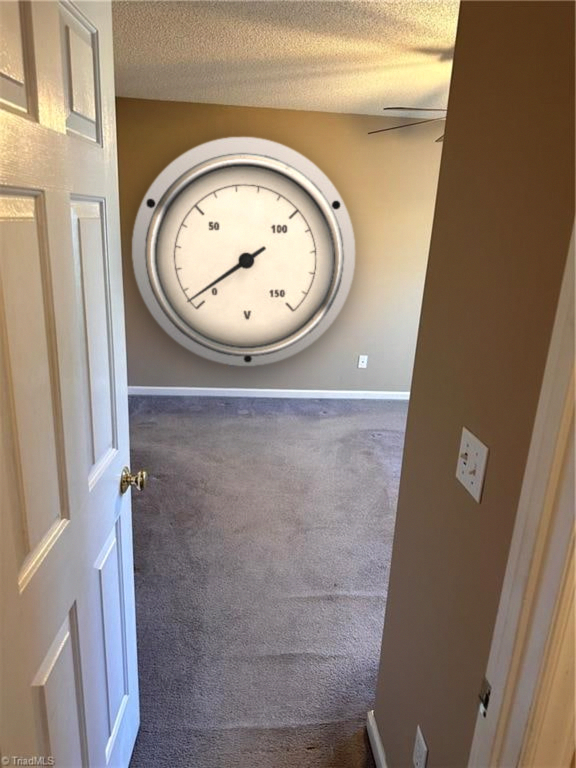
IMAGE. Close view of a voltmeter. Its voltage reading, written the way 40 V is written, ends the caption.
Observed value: 5 V
